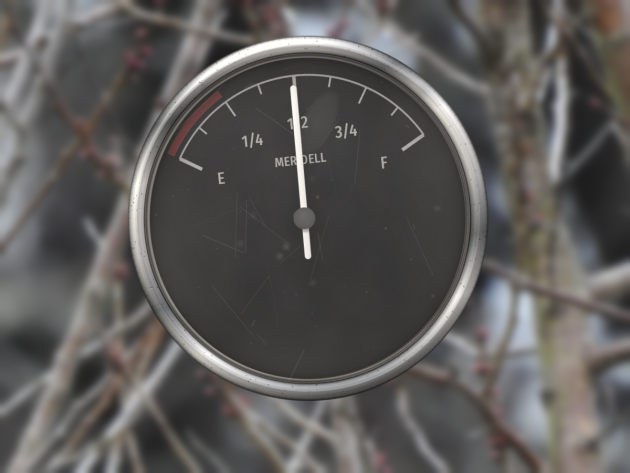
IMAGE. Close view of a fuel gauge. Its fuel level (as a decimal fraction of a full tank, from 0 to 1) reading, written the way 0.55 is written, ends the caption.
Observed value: 0.5
